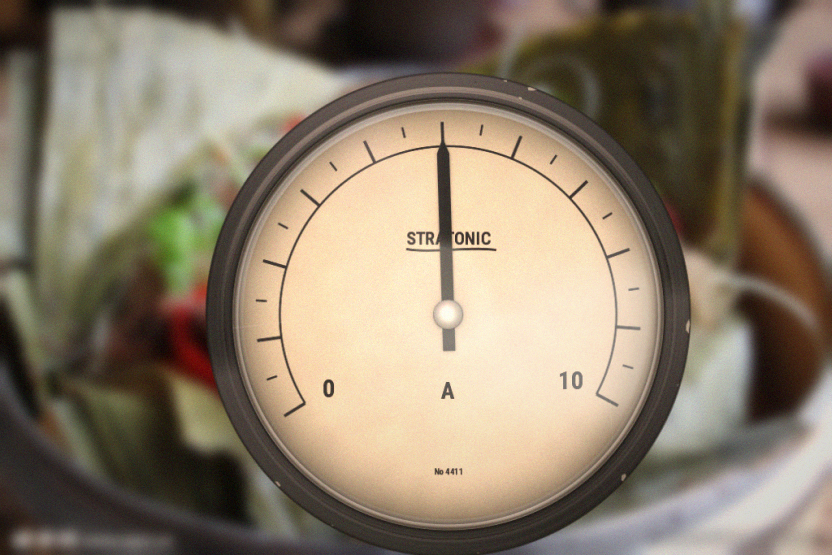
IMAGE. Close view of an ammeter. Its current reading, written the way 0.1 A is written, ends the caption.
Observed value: 5 A
